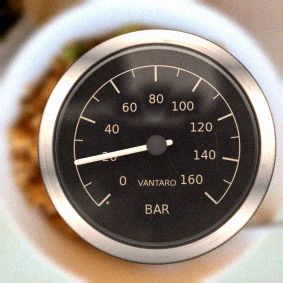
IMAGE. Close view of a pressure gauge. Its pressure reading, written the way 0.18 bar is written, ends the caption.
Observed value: 20 bar
